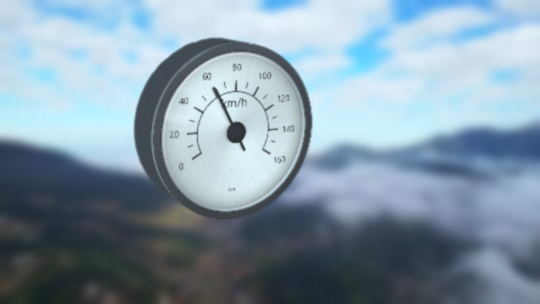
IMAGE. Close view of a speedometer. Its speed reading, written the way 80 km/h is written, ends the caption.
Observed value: 60 km/h
